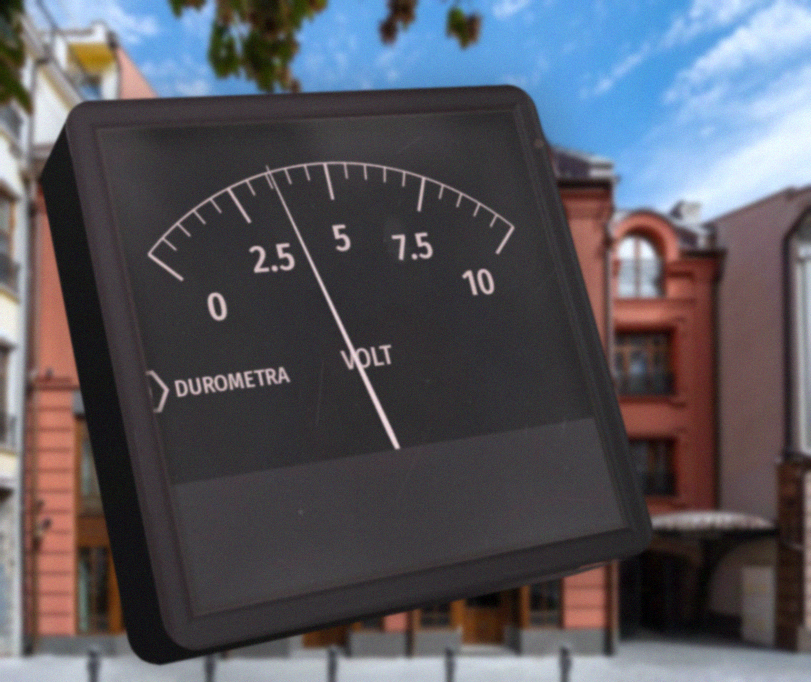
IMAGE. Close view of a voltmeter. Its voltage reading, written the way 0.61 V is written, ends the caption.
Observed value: 3.5 V
